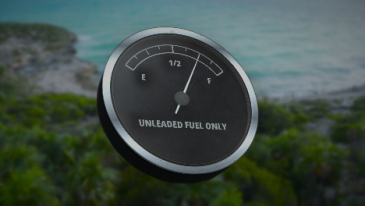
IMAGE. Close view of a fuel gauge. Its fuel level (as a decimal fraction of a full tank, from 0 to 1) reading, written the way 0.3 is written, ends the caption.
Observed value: 0.75
